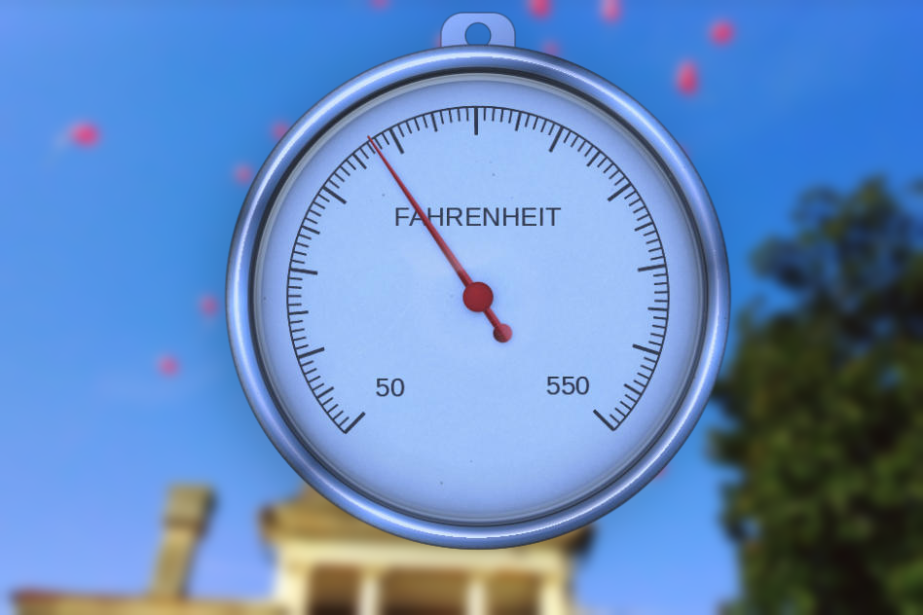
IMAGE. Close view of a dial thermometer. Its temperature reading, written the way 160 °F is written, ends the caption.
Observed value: 237.5 °F
